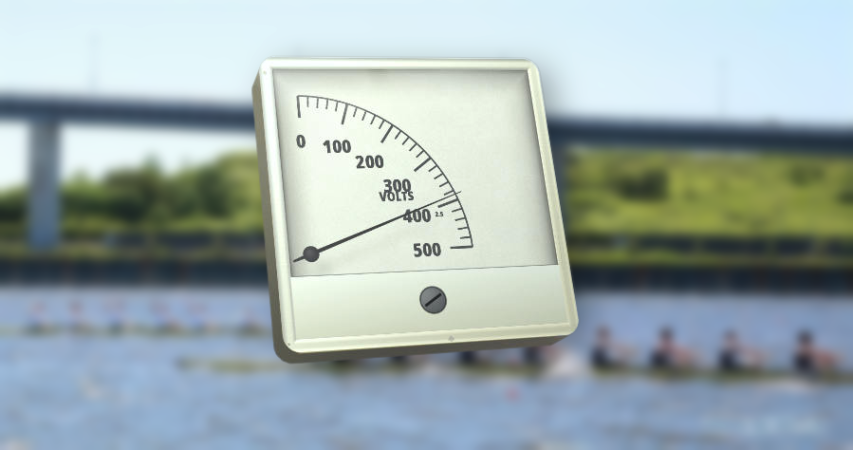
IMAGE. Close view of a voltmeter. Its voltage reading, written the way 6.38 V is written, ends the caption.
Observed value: 390 V
